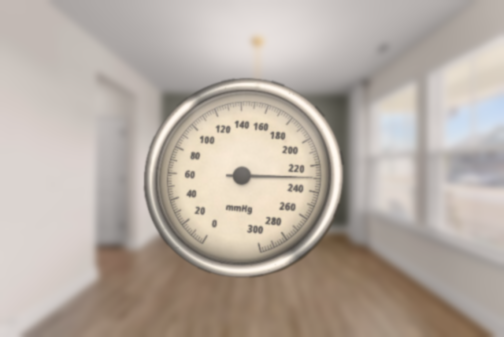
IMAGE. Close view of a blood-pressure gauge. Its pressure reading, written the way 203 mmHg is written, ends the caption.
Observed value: 230 mmHg
